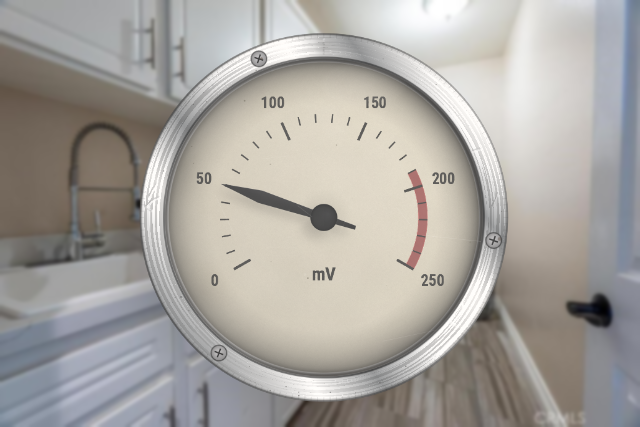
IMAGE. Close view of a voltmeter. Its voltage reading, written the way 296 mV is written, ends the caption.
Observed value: 50 mV
